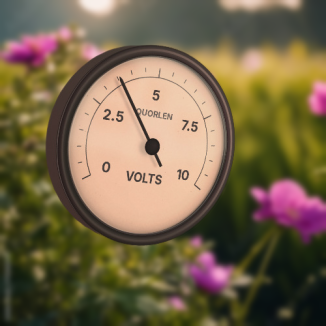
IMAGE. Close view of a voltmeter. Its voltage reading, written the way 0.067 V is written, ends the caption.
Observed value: 3.5 V
